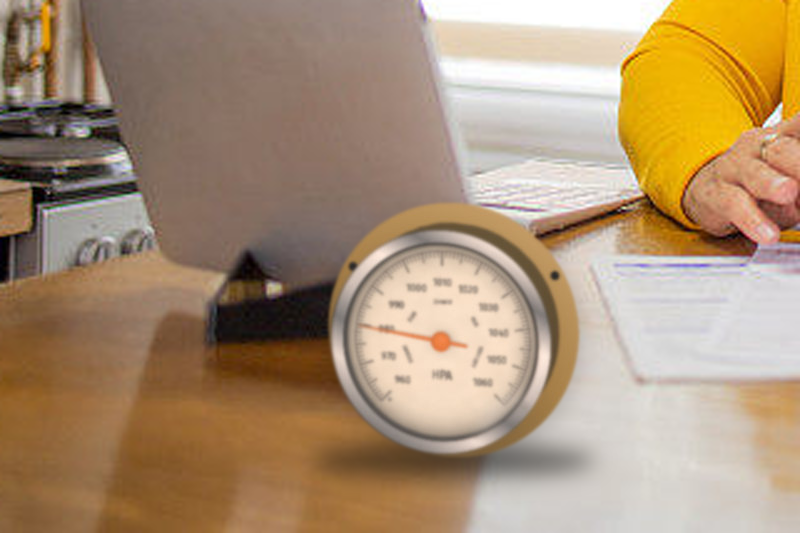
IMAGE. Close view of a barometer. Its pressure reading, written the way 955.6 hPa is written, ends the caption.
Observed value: 980 hPa
